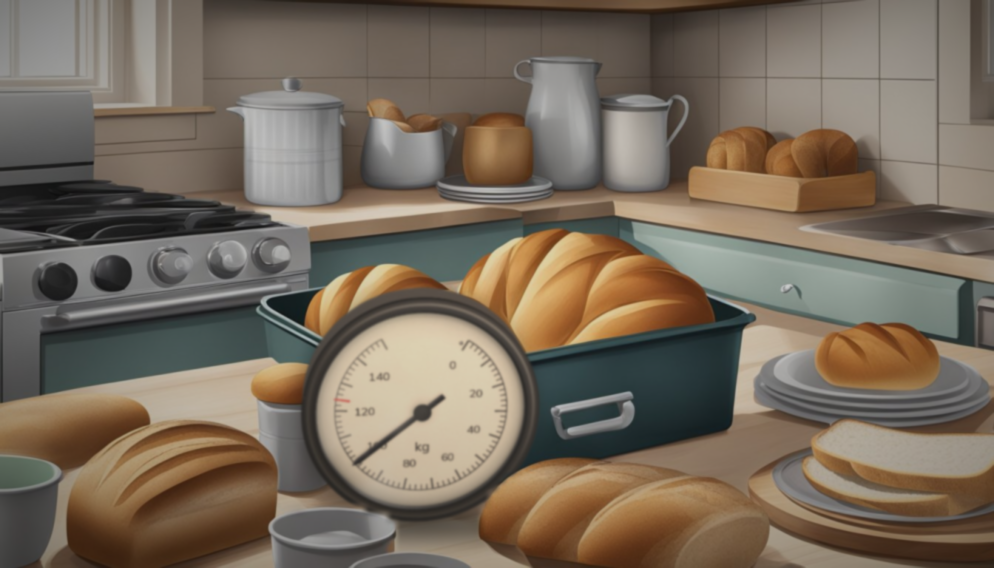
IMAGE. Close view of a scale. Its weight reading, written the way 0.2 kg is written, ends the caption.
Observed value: 100 kg
